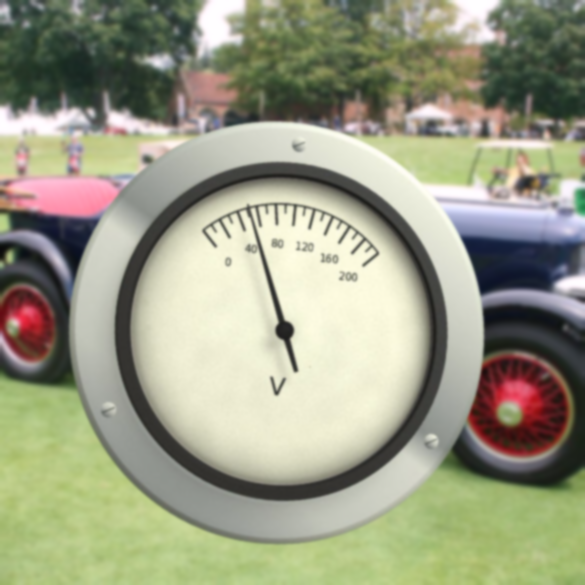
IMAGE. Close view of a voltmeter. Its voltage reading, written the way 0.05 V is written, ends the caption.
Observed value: 50 V
